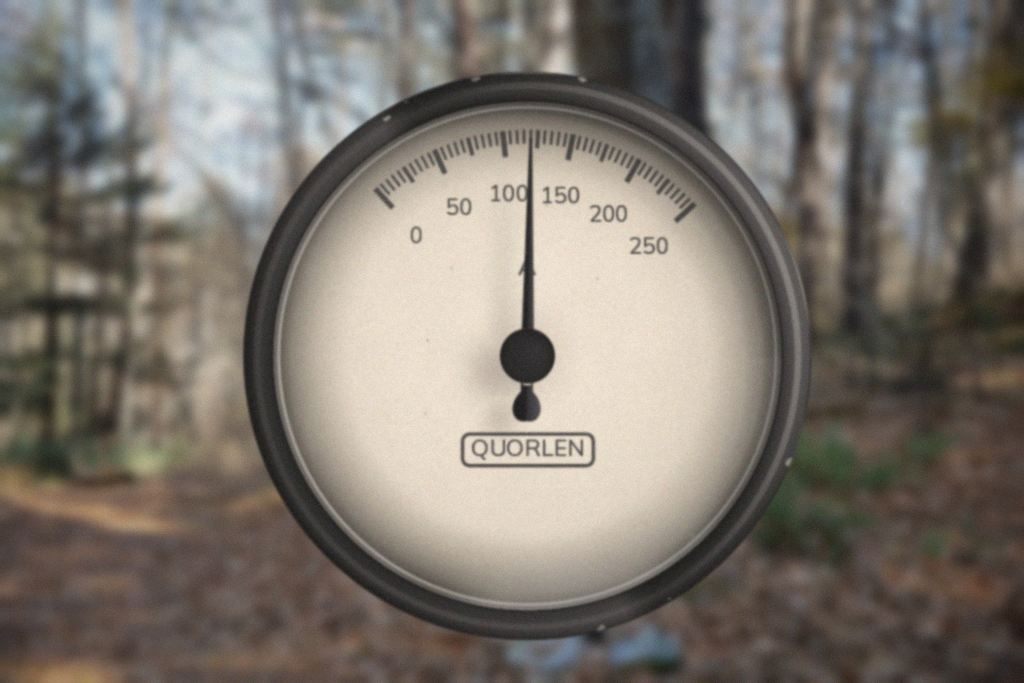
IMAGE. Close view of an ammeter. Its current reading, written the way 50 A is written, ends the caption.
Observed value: 120 A
